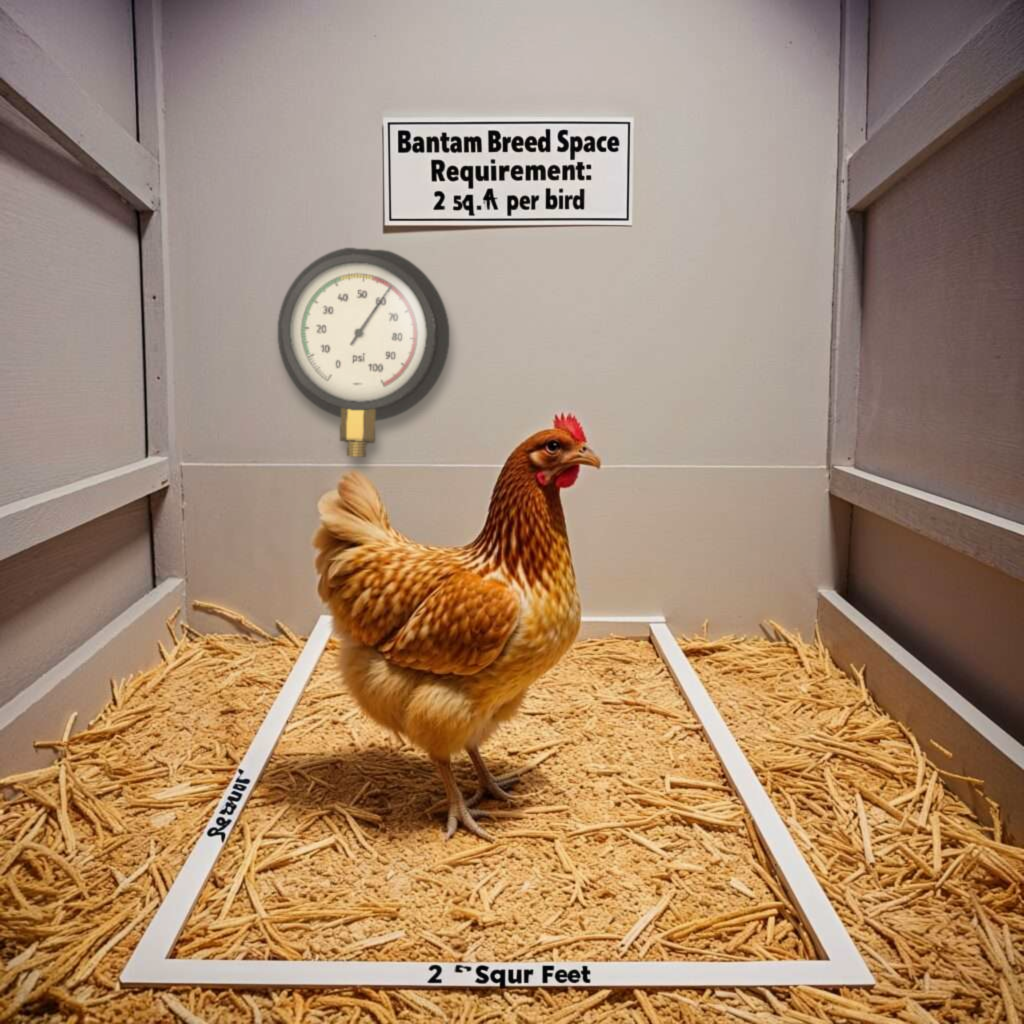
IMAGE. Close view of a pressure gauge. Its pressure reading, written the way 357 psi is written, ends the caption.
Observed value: 60 psi
